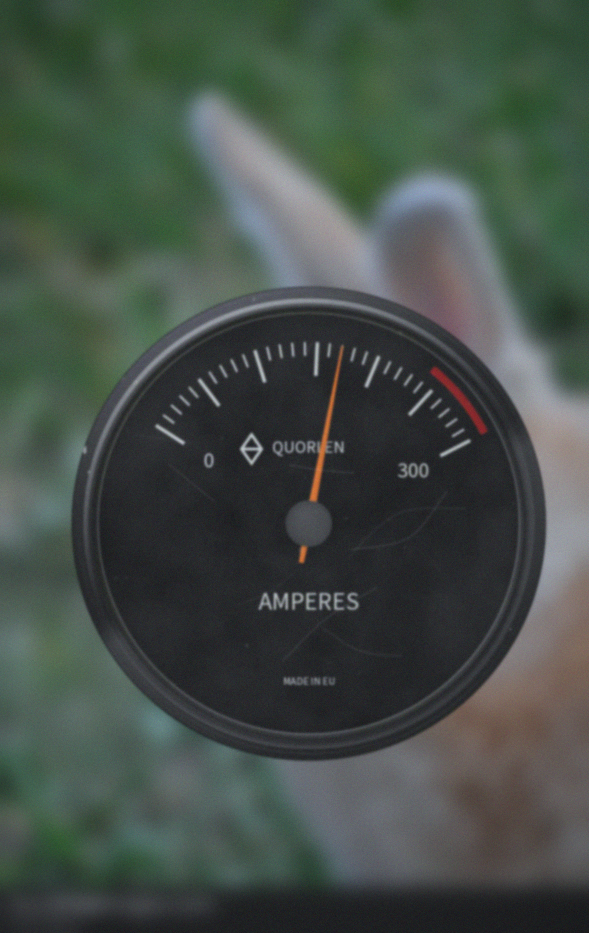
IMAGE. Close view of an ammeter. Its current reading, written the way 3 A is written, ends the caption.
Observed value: 170 A
